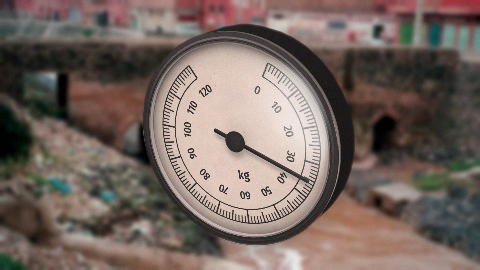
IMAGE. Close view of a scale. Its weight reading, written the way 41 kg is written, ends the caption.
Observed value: 35 kg
